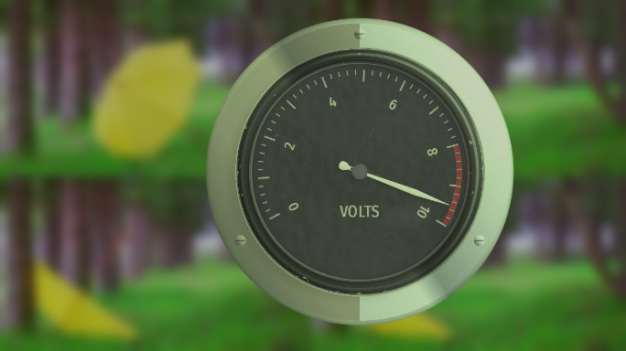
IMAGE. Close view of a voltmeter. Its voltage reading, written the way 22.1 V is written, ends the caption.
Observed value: 9.5 V
